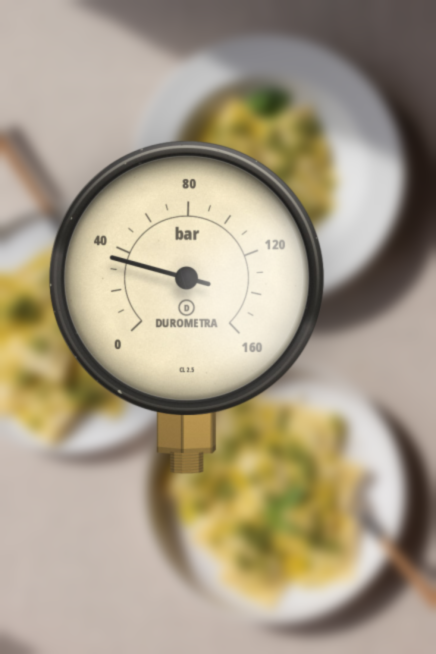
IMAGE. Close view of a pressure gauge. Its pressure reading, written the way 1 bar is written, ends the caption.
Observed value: 35 bar
